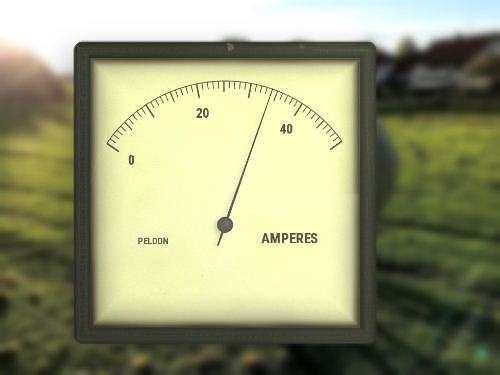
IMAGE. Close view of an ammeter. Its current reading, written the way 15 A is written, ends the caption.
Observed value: 34 A
